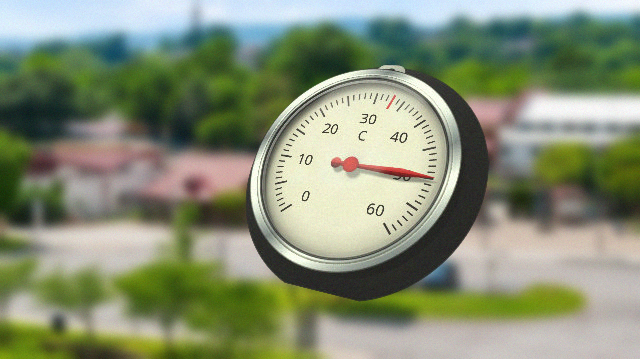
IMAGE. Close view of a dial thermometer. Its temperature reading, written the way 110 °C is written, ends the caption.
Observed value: 50 °C
